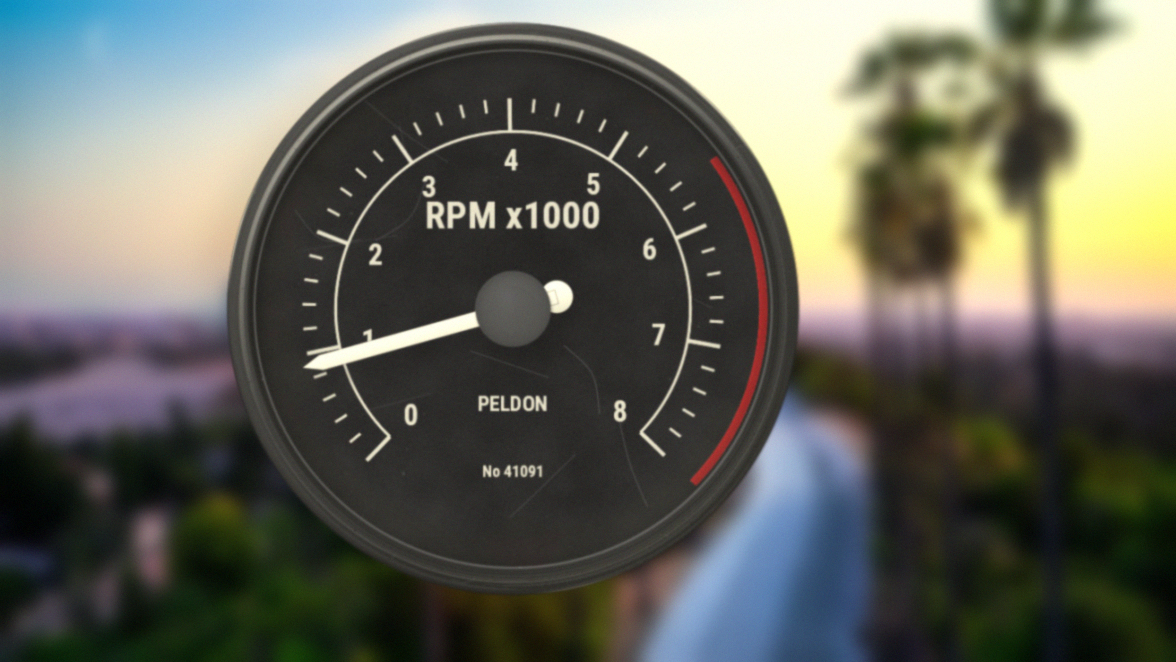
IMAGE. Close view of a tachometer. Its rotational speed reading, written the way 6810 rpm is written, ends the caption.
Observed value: 900 rpm
